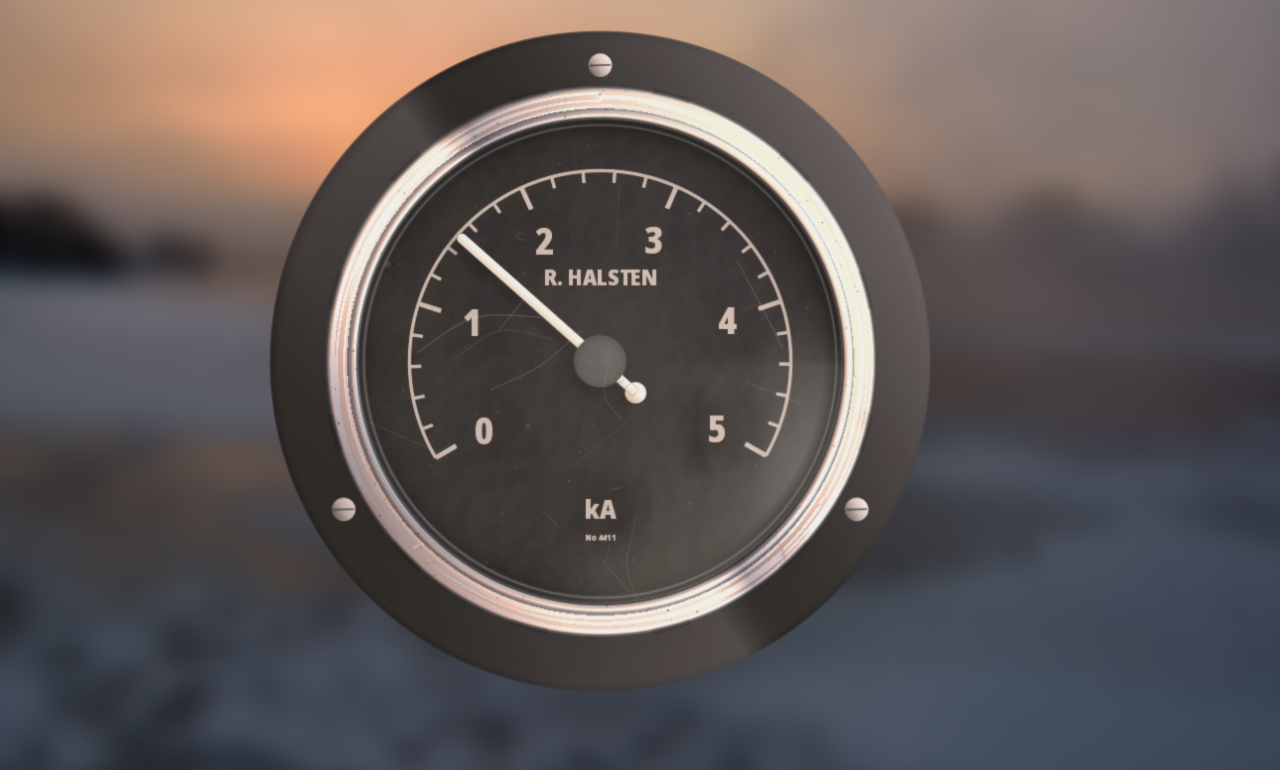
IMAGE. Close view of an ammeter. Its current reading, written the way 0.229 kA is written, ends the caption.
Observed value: 1.5 kA
